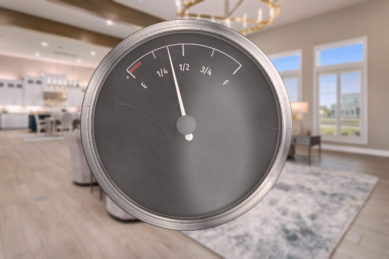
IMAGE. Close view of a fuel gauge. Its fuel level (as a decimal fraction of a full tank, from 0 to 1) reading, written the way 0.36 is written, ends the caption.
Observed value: 0.375
